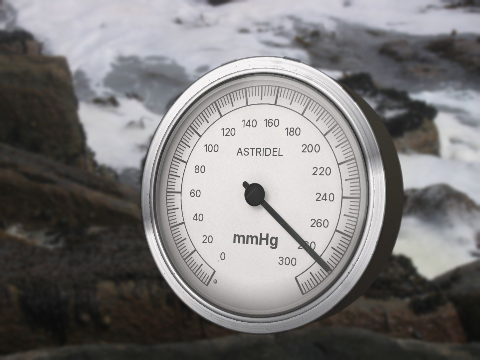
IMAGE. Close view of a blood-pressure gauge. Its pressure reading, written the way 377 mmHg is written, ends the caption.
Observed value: 280 mmHg
